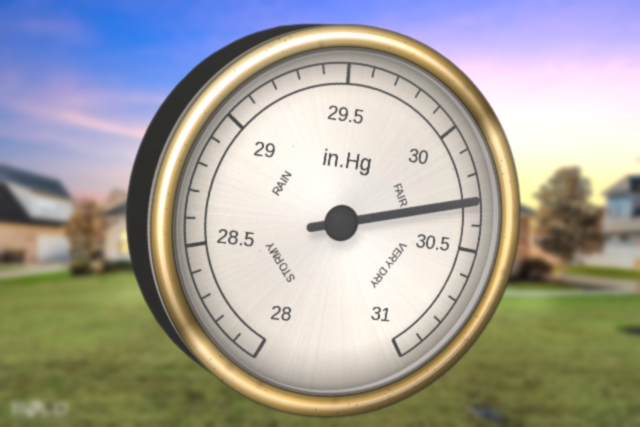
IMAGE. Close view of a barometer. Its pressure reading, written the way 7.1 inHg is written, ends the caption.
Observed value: 30.3 inHg
